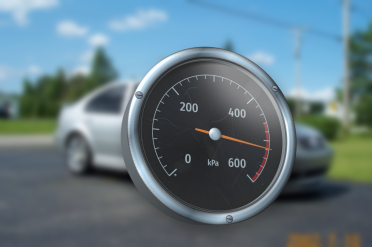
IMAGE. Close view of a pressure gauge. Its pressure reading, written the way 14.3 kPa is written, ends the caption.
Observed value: 520 kPa
